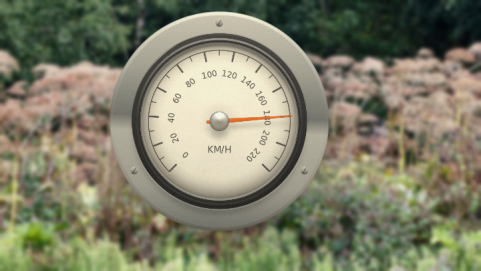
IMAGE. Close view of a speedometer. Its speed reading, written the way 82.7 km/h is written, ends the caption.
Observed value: 180 km/h
